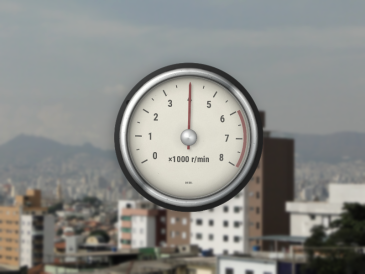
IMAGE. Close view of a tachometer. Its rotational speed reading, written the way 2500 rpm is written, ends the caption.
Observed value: 4000 rpm
